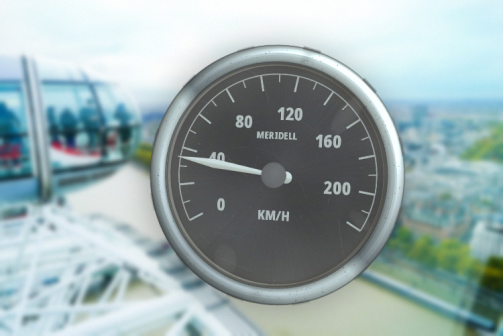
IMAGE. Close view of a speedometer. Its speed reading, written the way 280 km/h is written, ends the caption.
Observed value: 35 km/h
